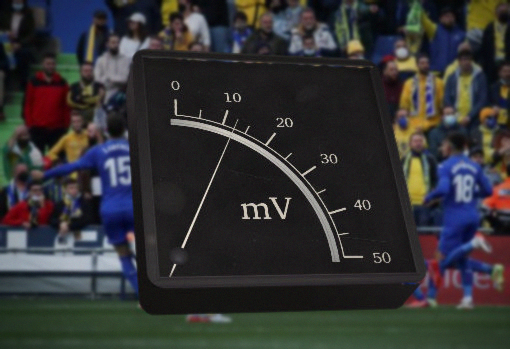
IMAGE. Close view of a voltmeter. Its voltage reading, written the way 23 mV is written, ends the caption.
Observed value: 12.5 mV
